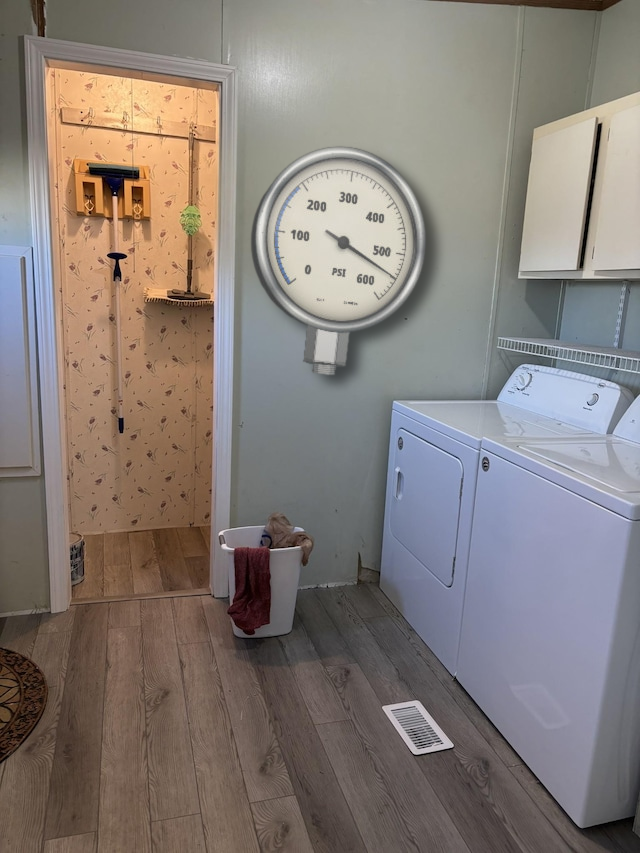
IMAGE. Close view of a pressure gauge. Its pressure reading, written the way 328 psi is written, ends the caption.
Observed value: 550 psi
